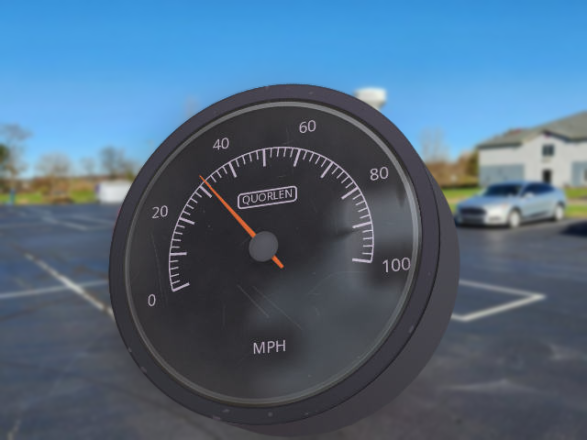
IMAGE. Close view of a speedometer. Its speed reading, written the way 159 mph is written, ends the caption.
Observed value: 32 mph
